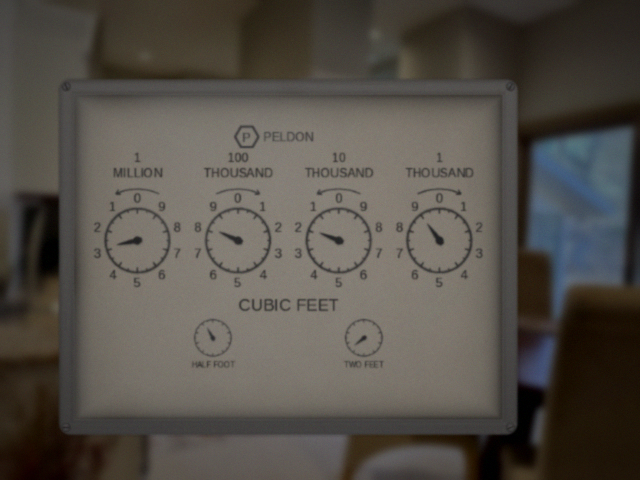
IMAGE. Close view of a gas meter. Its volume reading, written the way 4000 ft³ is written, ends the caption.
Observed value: 281900 ft³
